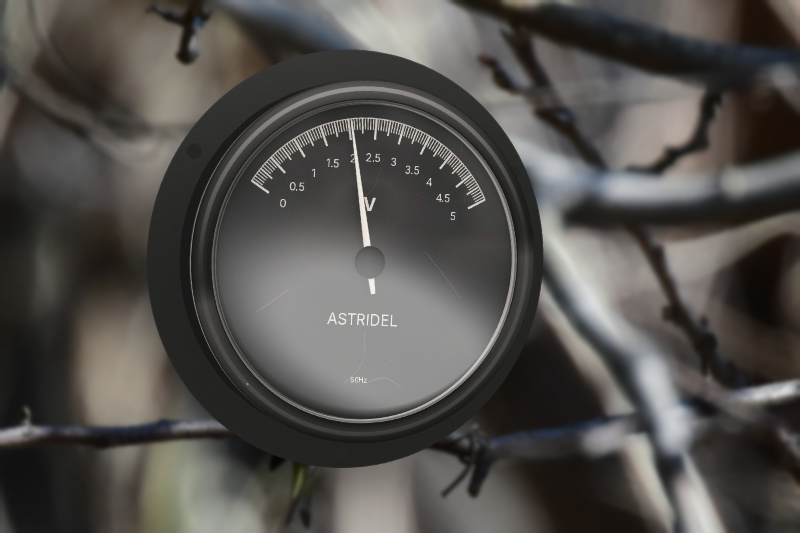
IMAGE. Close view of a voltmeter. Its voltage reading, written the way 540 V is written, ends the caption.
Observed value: 2 V
